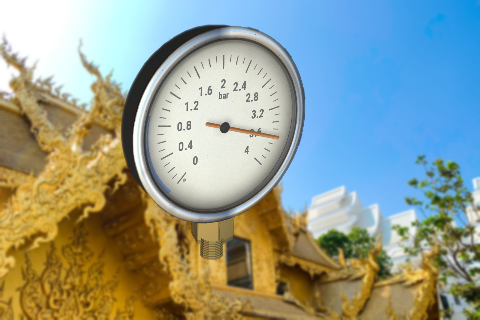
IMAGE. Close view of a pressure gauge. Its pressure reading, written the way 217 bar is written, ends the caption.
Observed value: 3.6 bar
